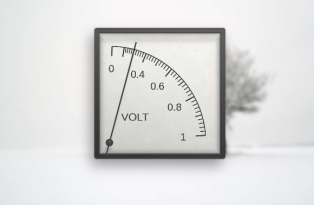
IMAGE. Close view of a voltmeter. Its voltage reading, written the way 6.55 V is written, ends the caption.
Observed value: 0.3 V
